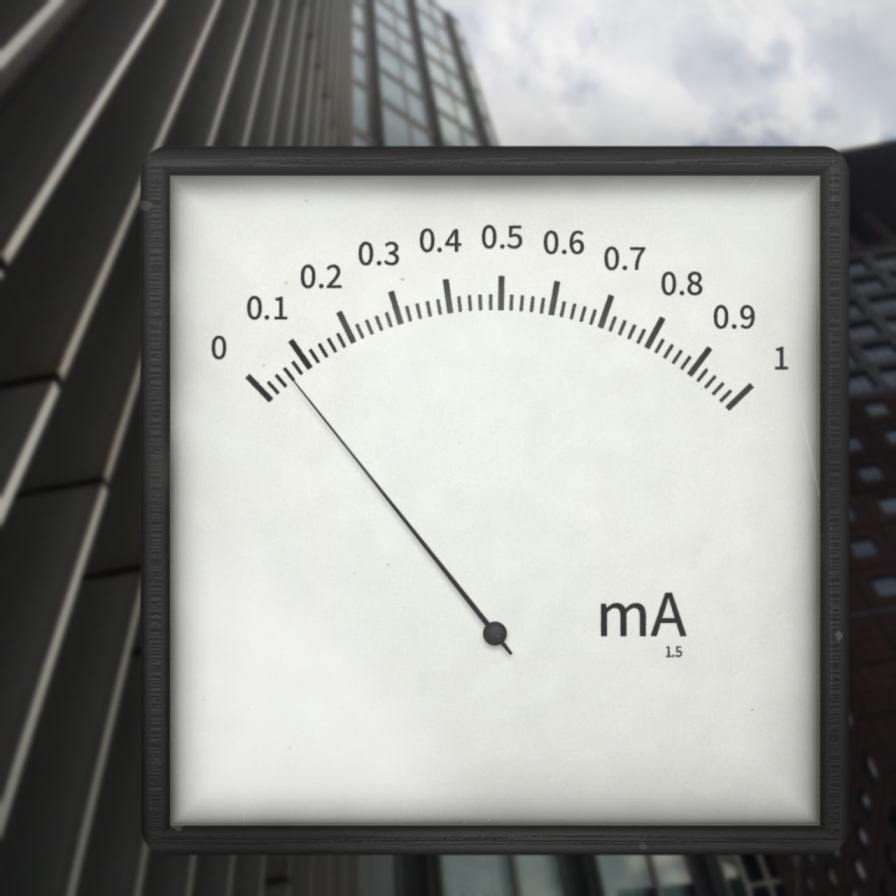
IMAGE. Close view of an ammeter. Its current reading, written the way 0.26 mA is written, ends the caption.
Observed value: 0.06 mA
